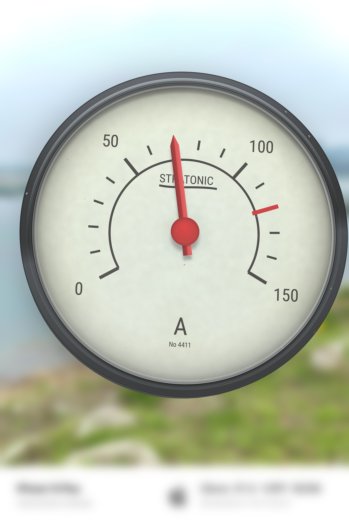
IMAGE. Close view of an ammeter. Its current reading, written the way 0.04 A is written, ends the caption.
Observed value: 70 A
